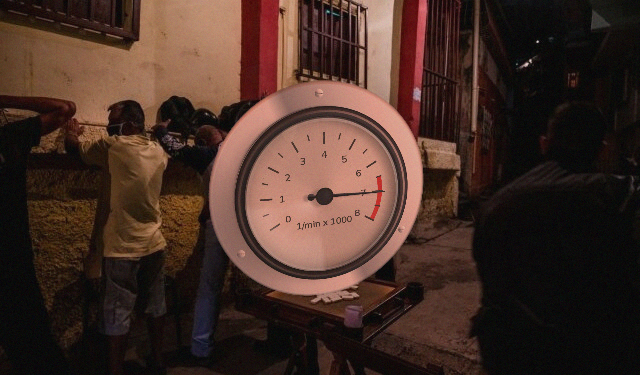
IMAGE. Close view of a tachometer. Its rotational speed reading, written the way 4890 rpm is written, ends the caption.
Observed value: 7000 rpm
